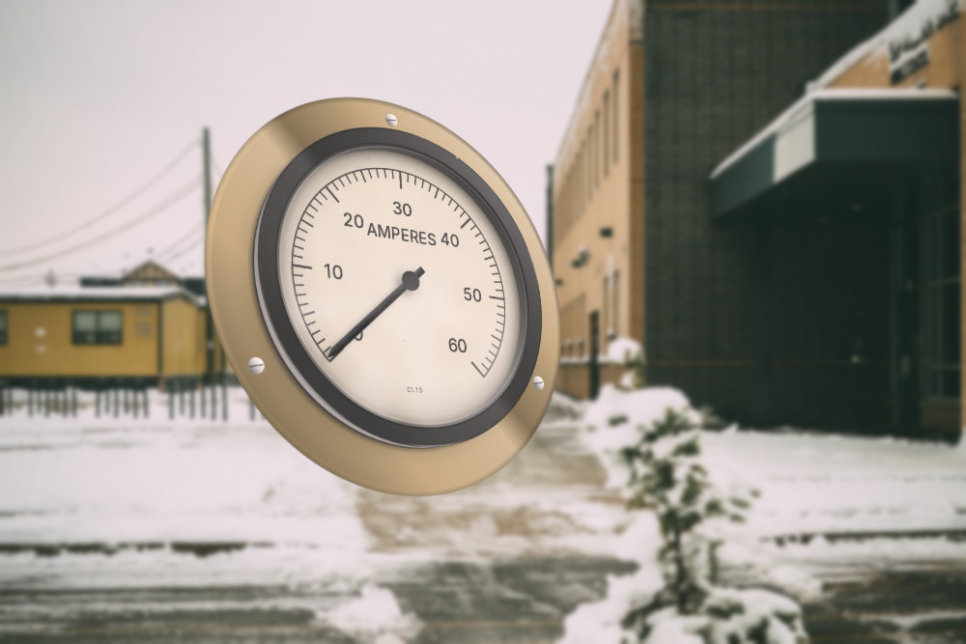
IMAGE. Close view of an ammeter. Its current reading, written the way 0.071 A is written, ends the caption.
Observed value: 0.5 A
